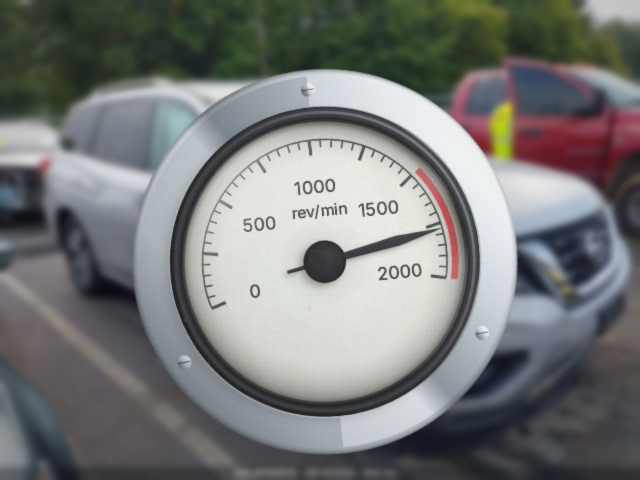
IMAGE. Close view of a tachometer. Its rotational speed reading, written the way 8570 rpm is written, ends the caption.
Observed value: 1775 rpm
